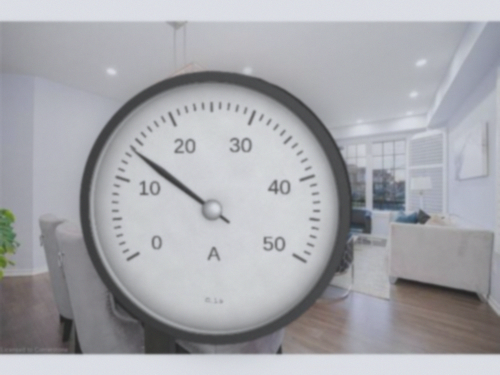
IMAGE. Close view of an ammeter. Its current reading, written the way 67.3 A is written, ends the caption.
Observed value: 14 A
